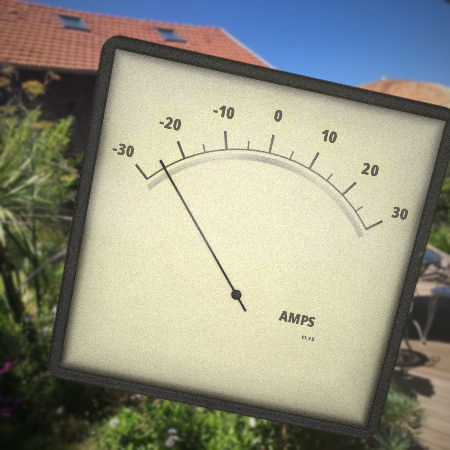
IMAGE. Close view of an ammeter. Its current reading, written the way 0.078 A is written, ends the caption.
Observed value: -25 A
